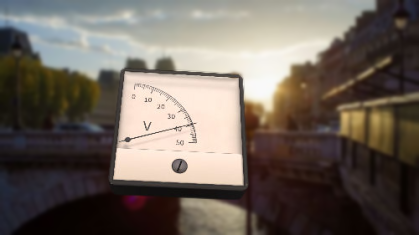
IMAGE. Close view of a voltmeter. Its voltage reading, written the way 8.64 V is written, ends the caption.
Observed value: 40 V
